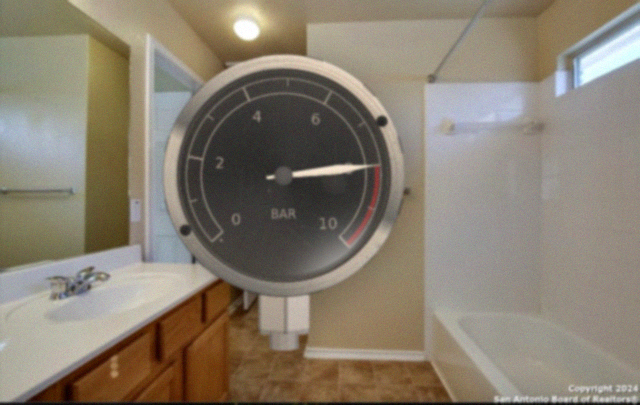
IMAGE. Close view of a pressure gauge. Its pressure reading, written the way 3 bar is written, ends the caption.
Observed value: 8 bar
